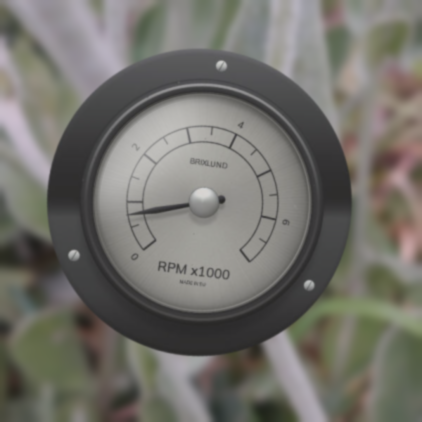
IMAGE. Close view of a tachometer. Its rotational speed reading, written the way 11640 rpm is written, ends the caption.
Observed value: 750 rpm
